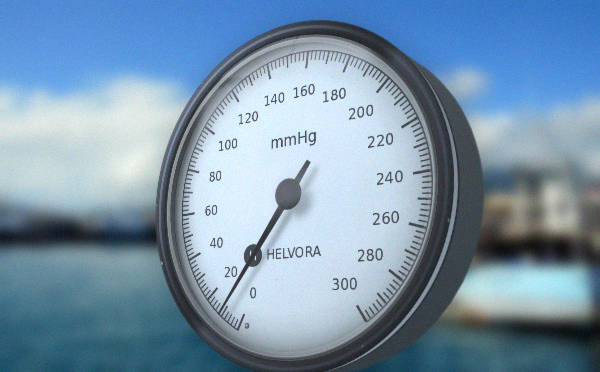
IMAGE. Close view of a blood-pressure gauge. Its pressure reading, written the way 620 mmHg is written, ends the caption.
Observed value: 10 mmHg
